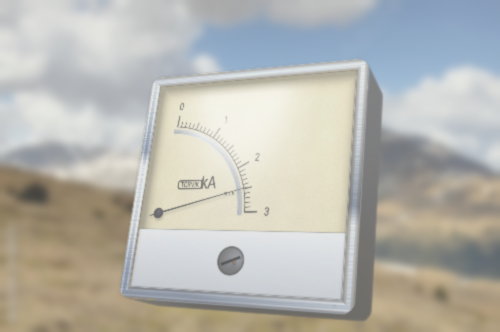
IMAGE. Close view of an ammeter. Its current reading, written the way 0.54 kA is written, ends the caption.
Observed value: 2.5 kA
